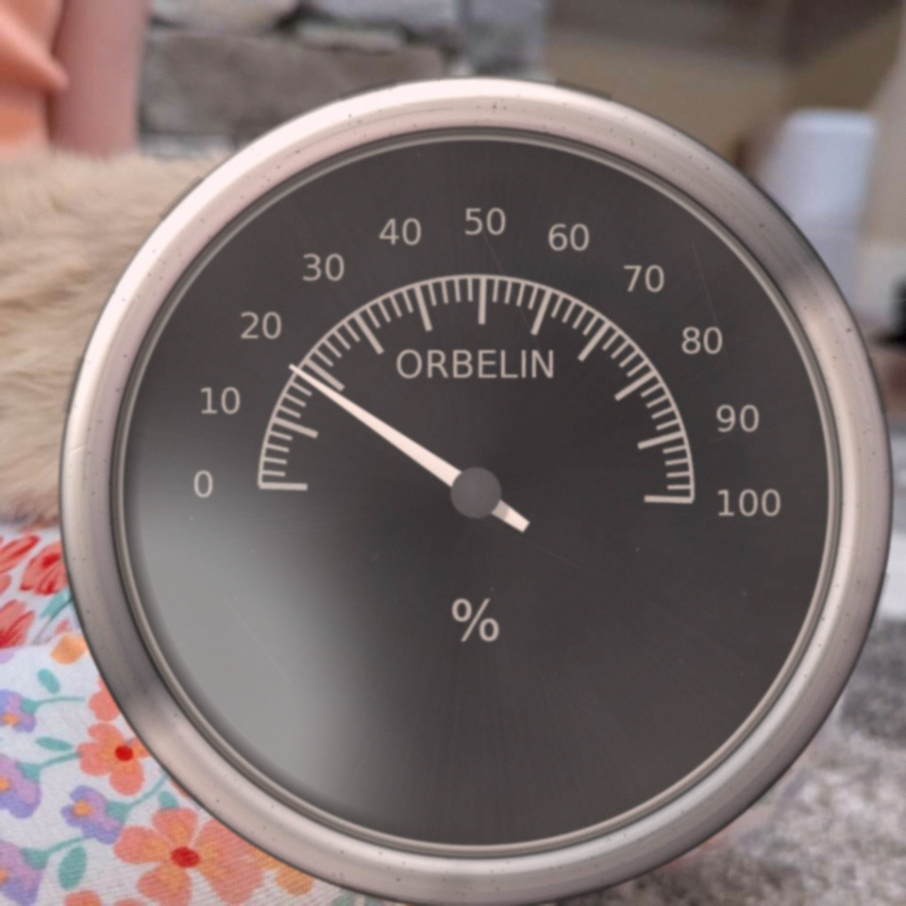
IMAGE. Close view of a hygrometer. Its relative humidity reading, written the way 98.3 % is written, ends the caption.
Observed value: 18 %
